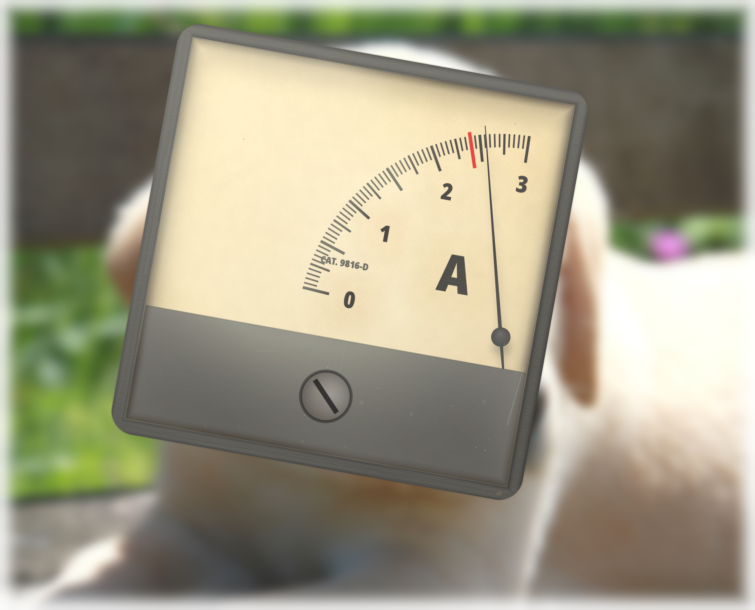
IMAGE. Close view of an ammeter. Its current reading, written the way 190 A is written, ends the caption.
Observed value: 2.55 A
